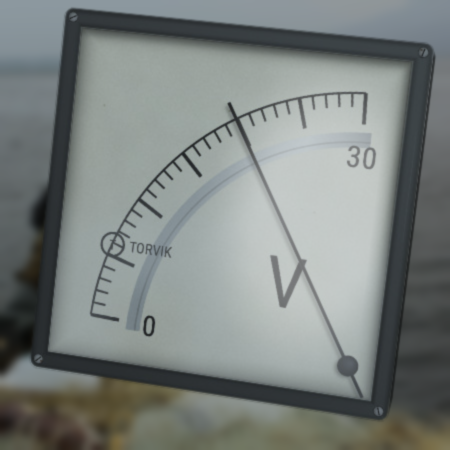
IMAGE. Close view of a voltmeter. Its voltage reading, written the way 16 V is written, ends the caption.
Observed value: 20 V
